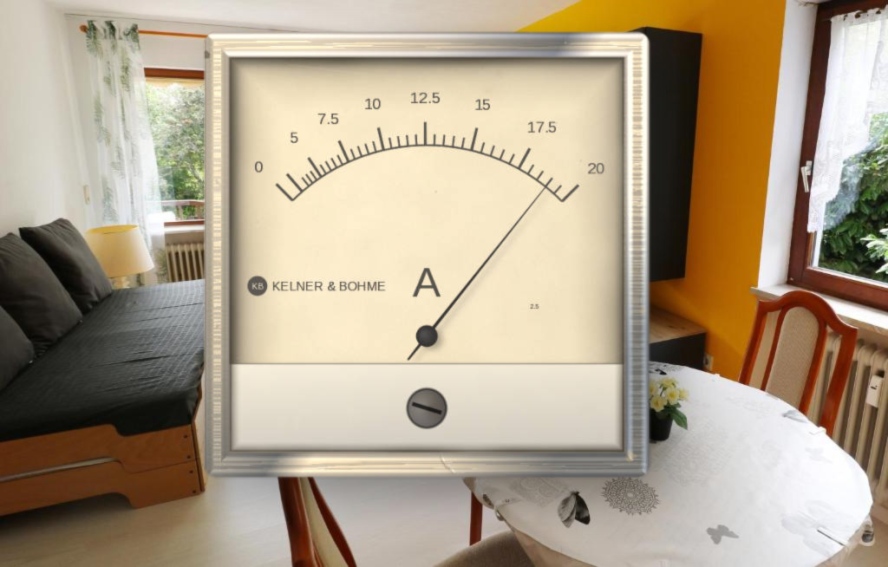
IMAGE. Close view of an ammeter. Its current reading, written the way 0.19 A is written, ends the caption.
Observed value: 19 A
